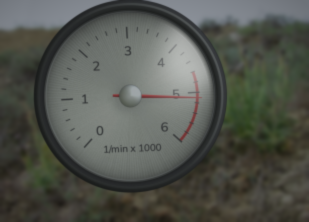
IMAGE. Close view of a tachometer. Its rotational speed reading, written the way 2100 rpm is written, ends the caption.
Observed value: 5100 rpm
